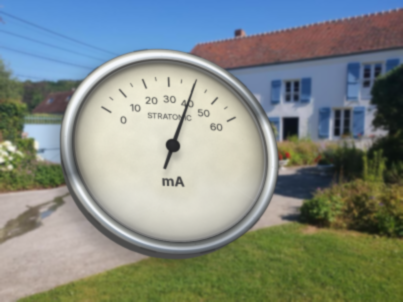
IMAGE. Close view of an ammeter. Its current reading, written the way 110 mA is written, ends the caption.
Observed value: 40 mA
